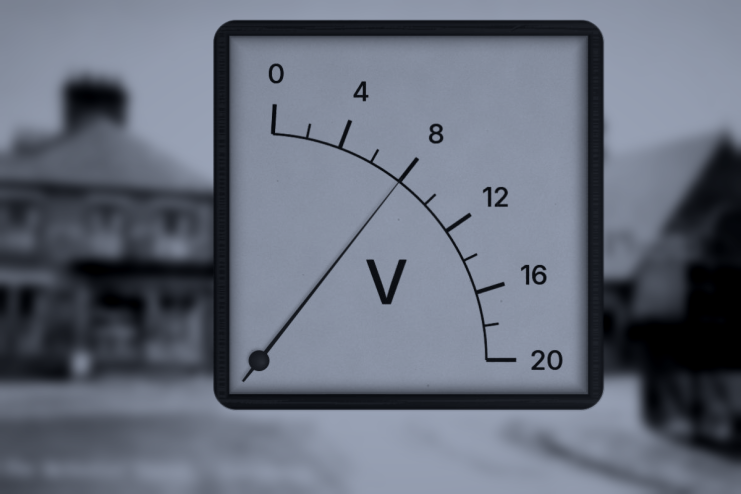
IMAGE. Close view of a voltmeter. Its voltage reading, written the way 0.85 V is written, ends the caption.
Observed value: 8 V
